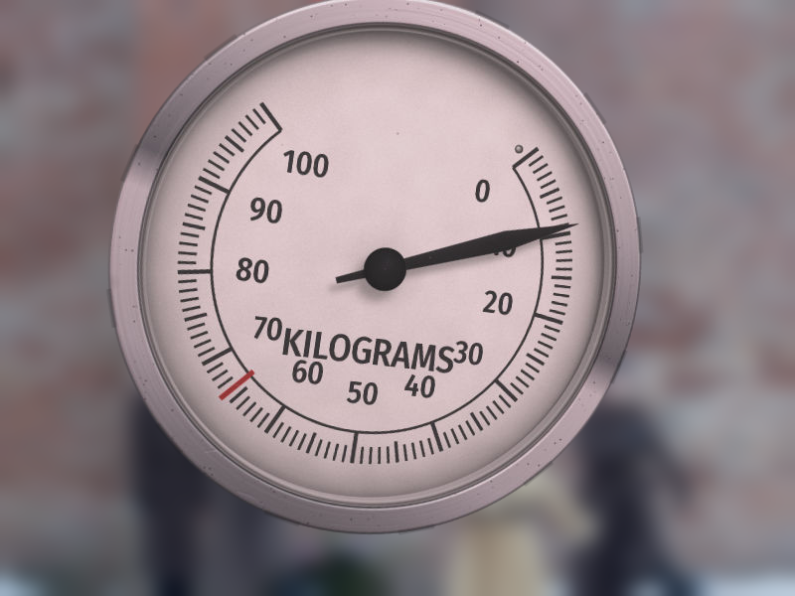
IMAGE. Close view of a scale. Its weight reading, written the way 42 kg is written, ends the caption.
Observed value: 9 kg
